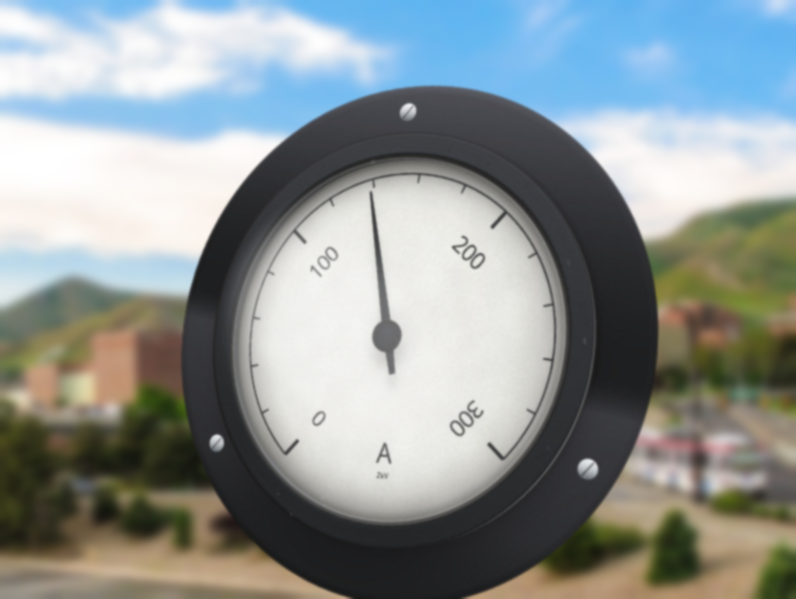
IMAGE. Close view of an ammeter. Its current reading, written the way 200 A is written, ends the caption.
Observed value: 140 A
